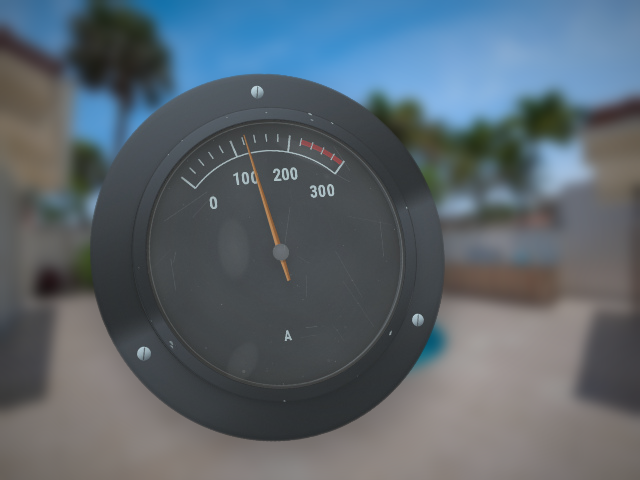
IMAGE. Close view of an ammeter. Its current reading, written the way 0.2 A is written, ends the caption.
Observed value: 120 A
